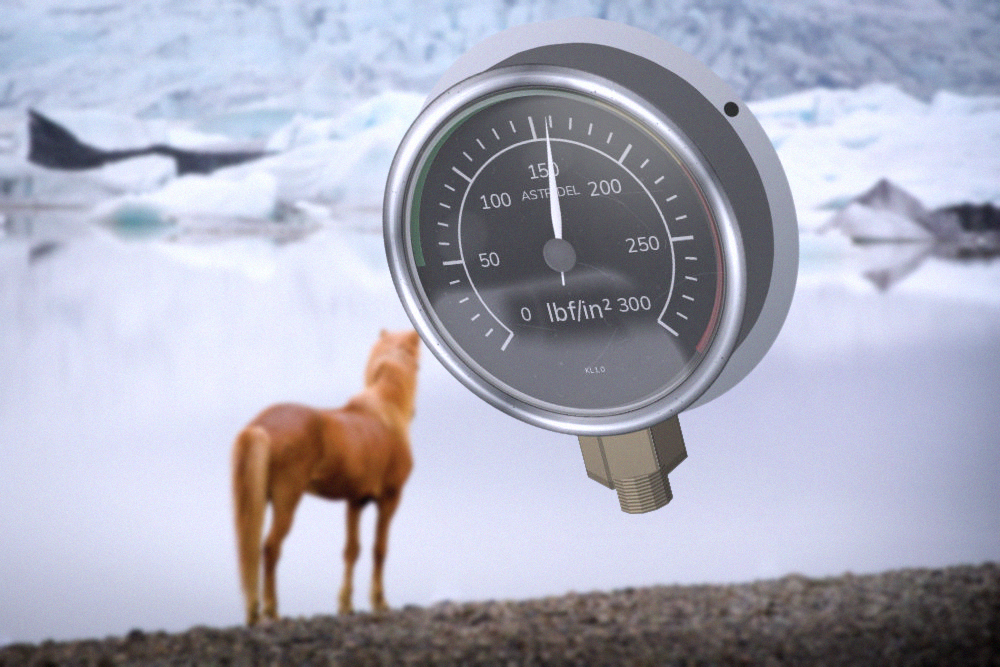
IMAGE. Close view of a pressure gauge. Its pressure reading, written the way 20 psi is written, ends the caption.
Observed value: 160 psi
